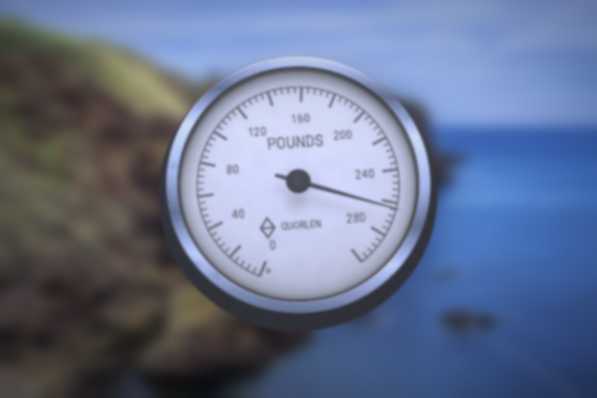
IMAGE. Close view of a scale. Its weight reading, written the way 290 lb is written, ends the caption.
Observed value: 264 lb
